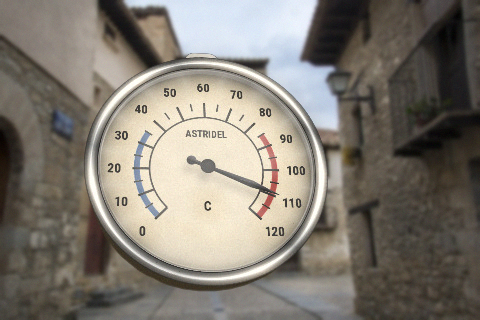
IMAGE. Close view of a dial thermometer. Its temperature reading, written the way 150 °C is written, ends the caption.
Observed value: 110 °C
